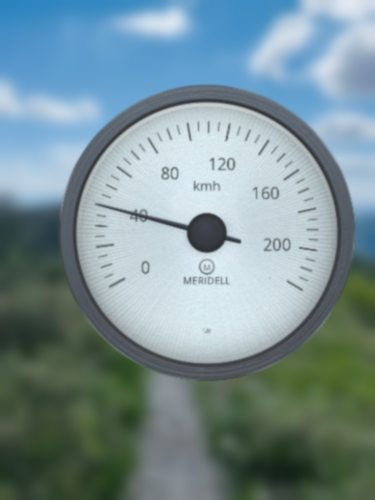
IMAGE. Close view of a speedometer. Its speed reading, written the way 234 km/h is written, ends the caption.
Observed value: 40 km/h
